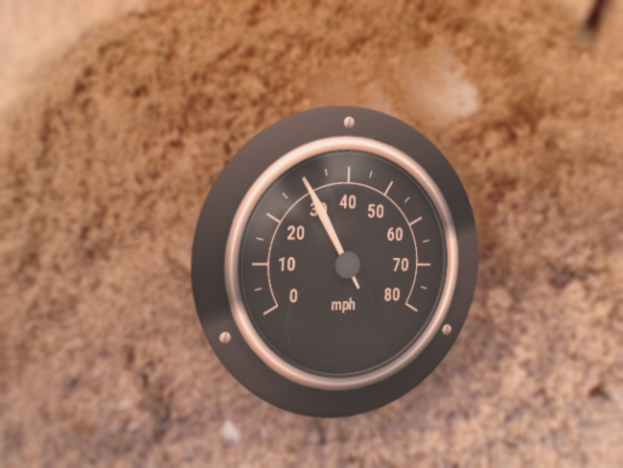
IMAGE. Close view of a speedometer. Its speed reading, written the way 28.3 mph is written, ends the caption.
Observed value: 30 mph
